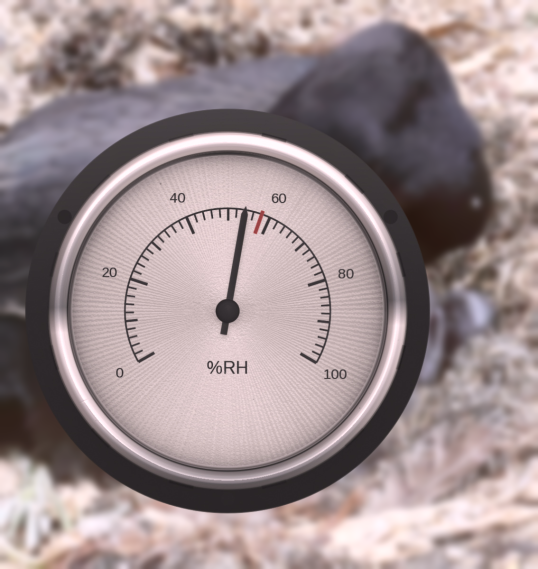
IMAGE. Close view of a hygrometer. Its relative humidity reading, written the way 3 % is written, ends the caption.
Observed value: 54 %
